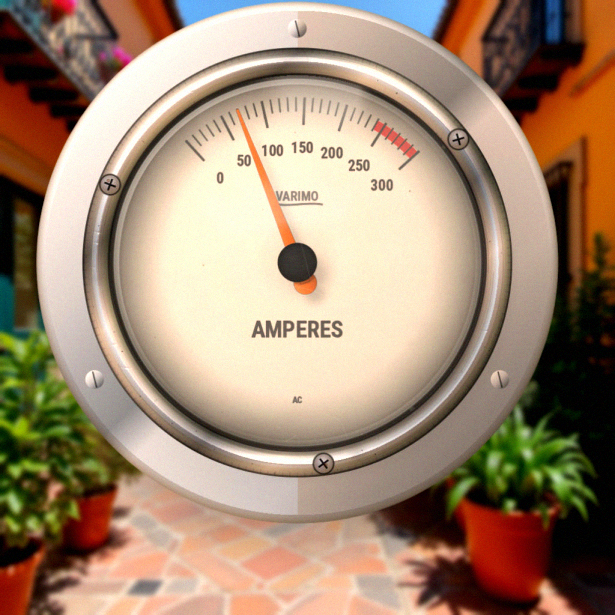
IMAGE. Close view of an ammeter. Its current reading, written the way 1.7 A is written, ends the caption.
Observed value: 70 A
